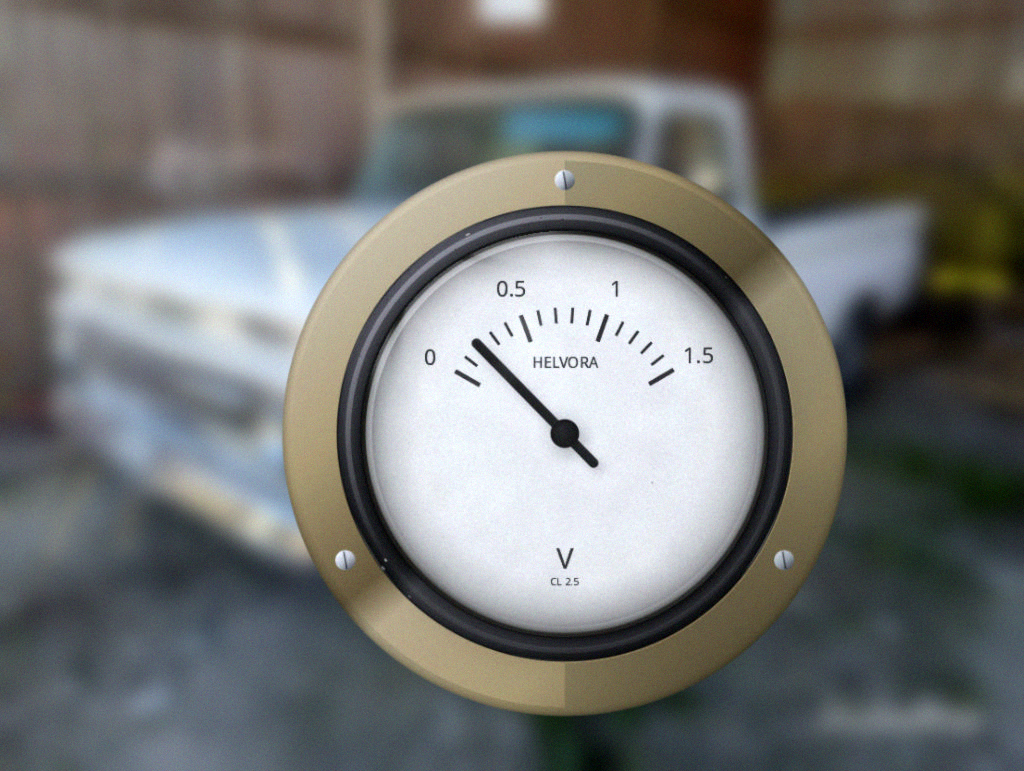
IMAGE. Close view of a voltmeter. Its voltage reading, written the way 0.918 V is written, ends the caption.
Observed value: 0.2 V
